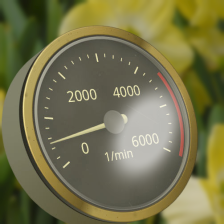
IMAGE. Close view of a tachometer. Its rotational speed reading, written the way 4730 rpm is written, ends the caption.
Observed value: 500 rpm
